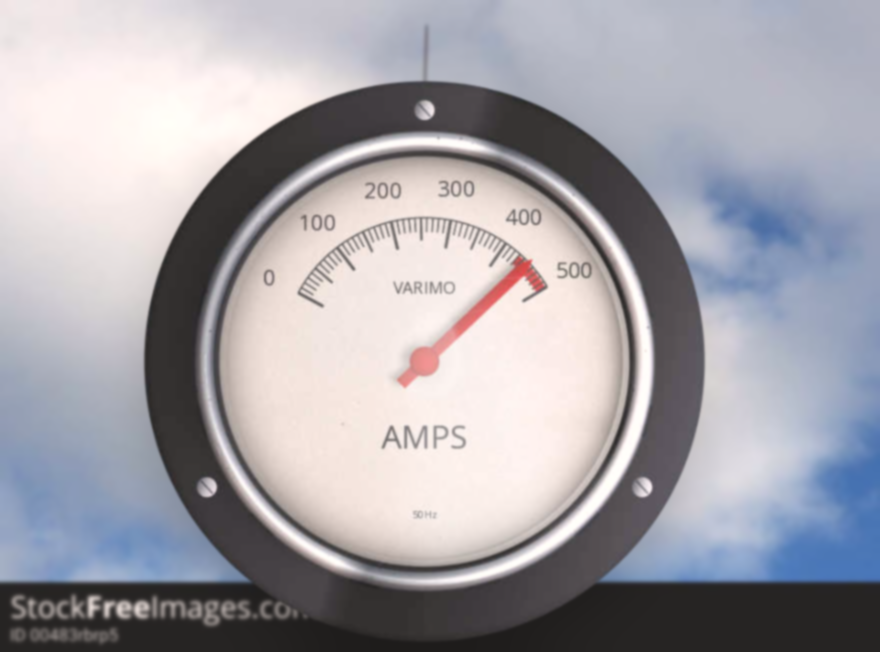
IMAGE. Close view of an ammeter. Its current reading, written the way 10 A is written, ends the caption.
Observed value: 450 A
